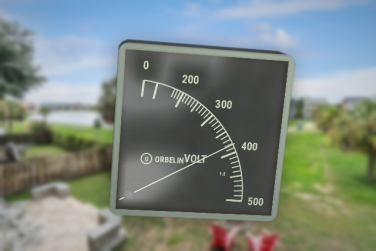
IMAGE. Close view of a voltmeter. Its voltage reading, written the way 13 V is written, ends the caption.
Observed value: 380 V
